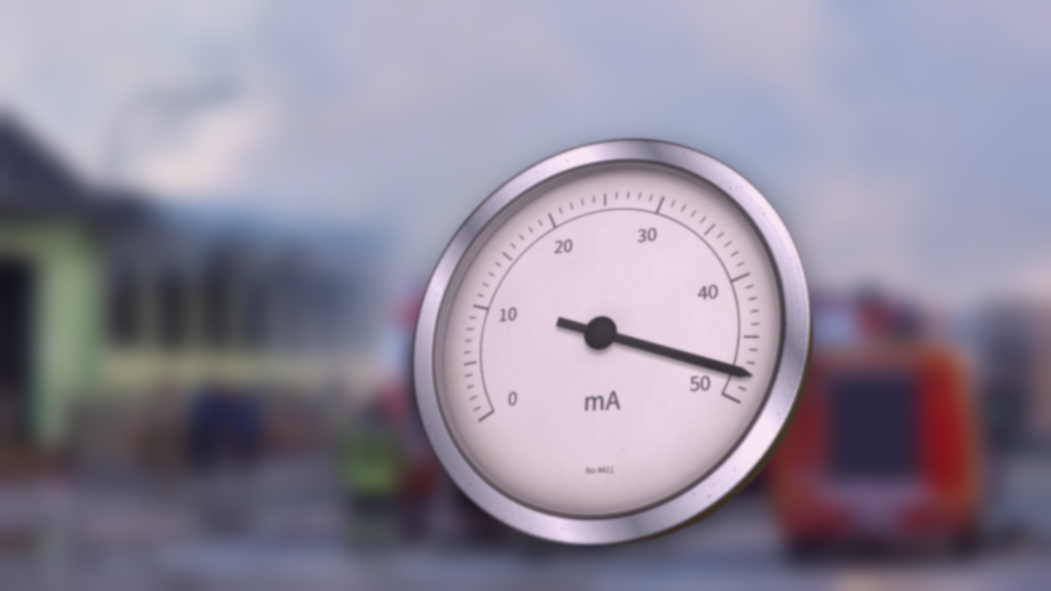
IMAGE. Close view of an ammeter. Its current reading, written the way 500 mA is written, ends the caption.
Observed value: 48 mA
